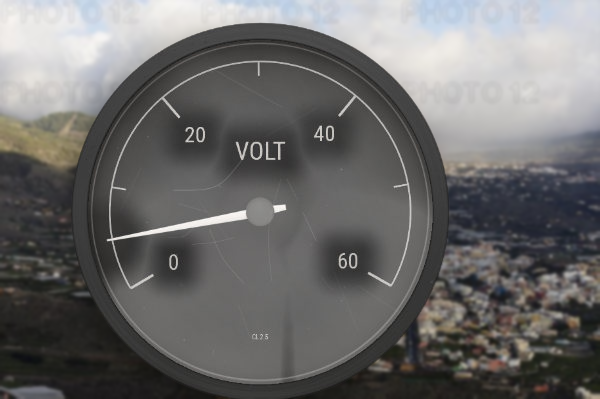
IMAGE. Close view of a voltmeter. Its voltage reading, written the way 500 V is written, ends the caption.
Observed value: 5 V
